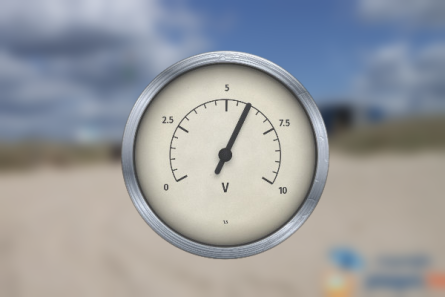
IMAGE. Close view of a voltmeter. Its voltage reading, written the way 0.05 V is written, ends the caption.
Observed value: 6 V
